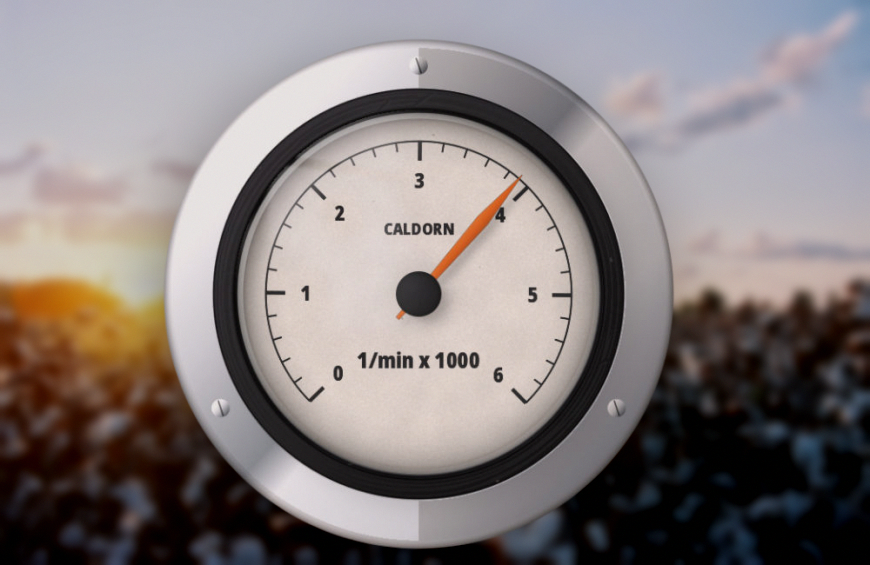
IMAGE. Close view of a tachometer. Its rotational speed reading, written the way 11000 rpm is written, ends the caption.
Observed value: 3900 rpm
